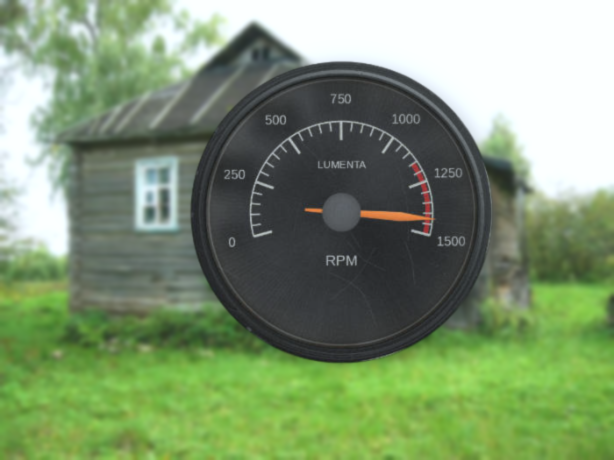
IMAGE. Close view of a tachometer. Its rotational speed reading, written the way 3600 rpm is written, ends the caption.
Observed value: 1425 rpm
